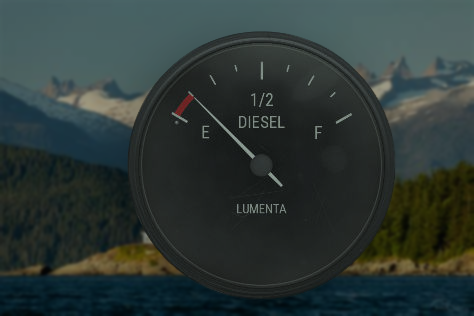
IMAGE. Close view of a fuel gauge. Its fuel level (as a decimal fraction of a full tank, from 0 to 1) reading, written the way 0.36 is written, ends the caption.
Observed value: 0.125
